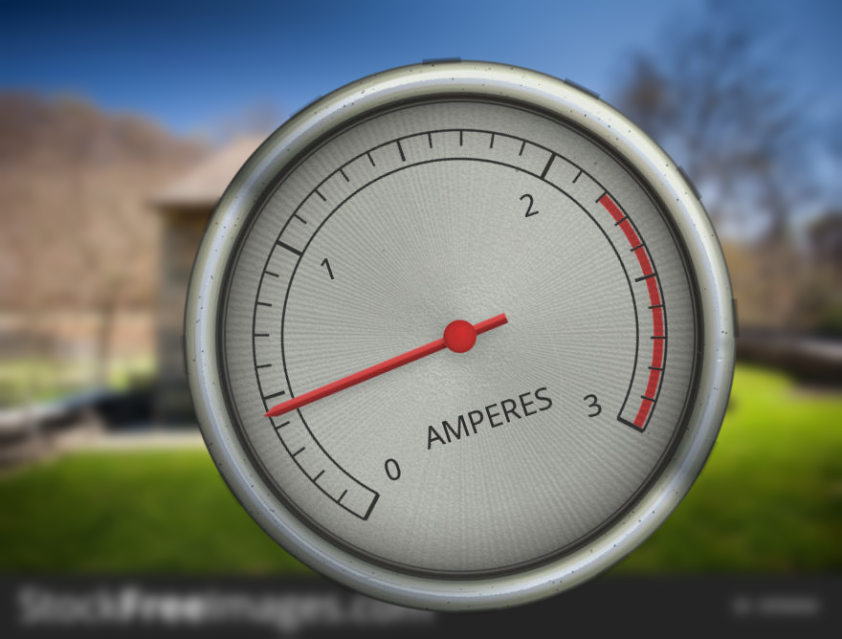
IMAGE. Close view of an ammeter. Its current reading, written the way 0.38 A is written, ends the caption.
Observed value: 0.45 A
